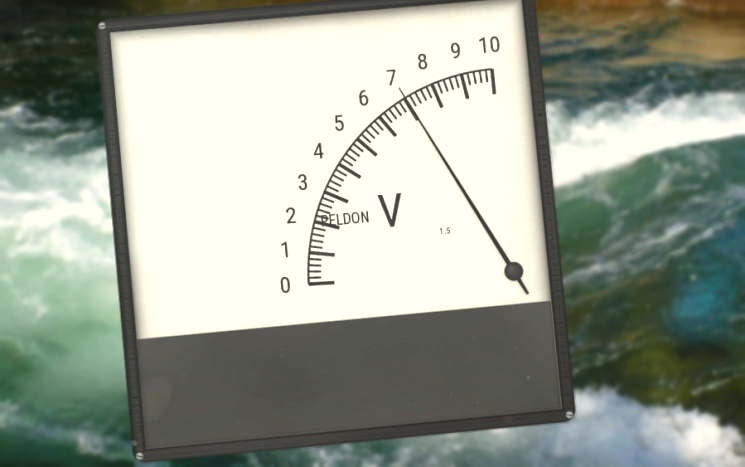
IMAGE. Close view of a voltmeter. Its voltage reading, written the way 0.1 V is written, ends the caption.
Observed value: 7 V
